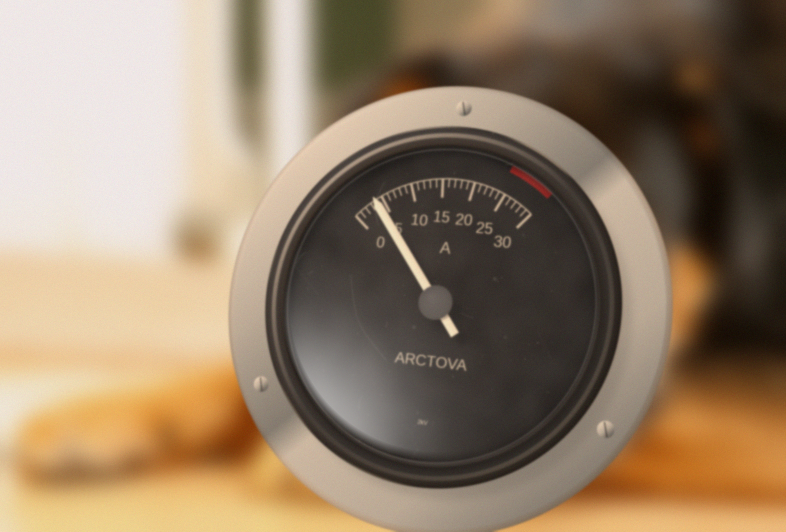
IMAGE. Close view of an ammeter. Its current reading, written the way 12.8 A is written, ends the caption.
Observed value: 4 A
